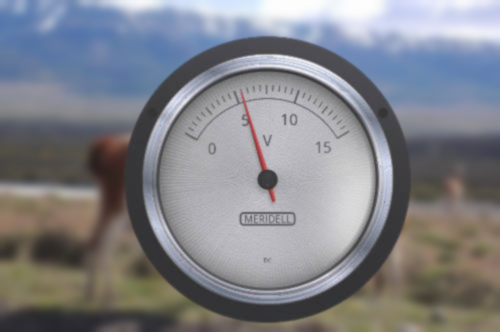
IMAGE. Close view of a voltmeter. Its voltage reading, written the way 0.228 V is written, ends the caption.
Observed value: 5.5 V
